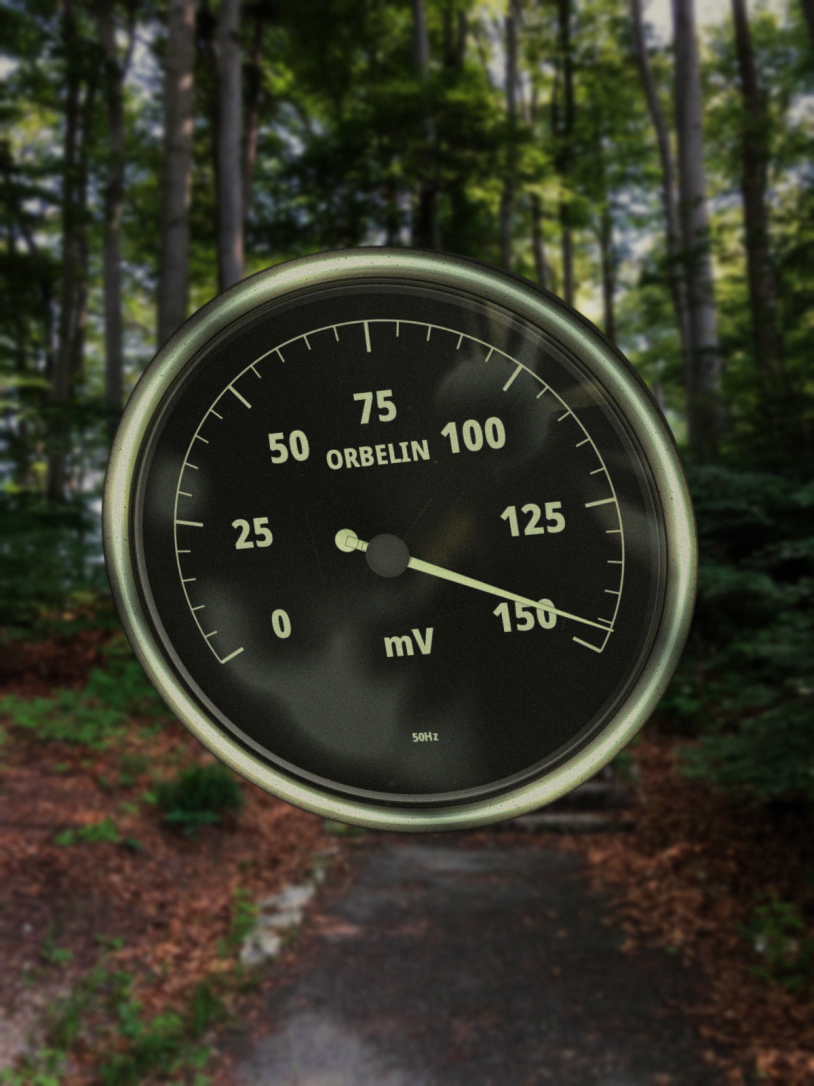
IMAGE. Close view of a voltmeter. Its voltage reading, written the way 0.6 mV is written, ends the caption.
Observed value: 145 mV
